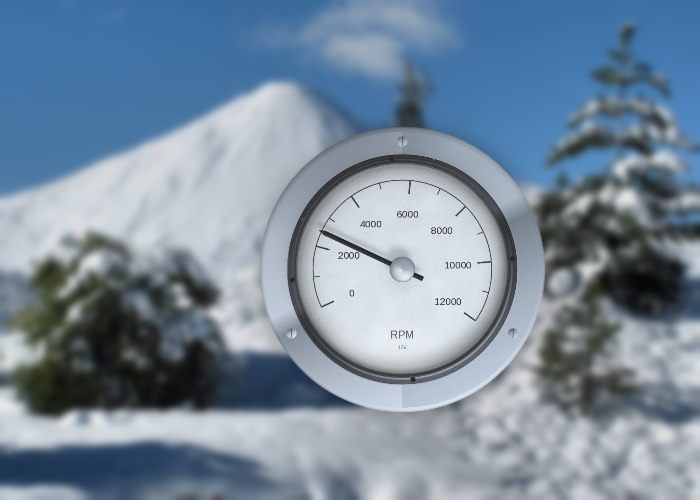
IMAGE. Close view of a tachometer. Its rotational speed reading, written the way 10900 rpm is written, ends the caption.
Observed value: 2500 rpm
